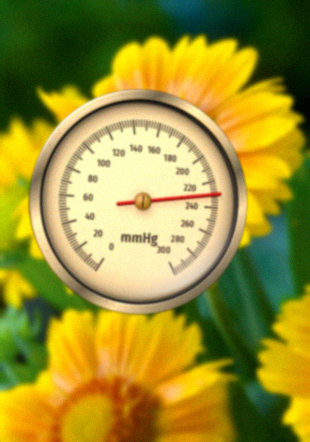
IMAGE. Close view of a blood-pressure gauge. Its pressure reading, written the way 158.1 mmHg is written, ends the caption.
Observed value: 230 mmHg
